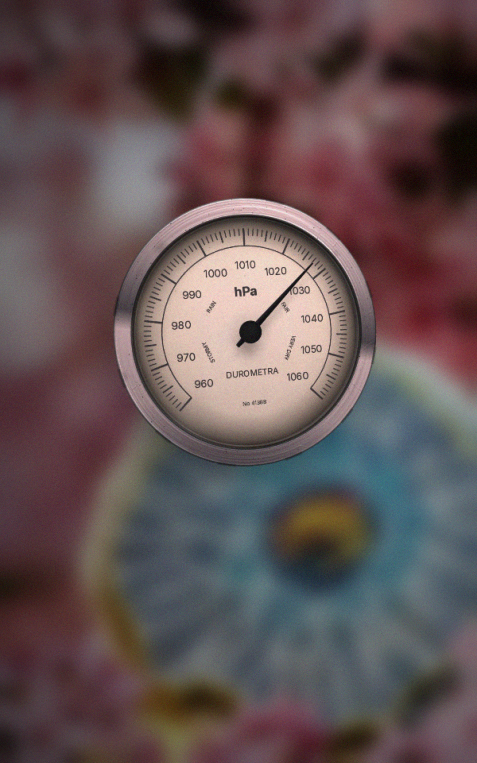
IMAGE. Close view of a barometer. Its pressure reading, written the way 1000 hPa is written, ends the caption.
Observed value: 1027 hPa
